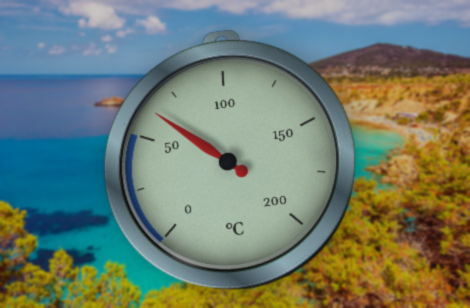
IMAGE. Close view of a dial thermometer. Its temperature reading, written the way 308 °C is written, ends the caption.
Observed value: 62.5 °C
